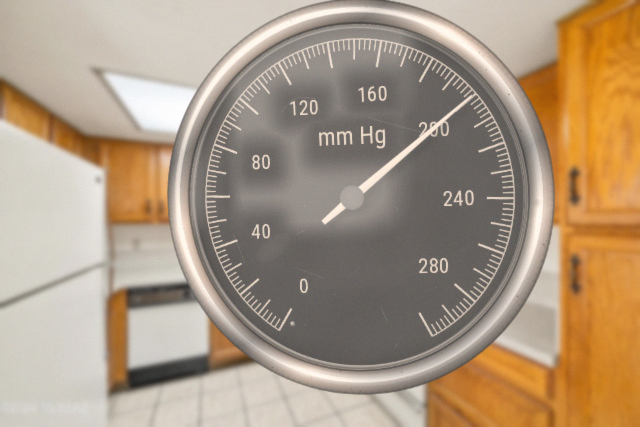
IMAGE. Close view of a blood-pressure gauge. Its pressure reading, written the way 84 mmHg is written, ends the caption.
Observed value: 200 mmHg
